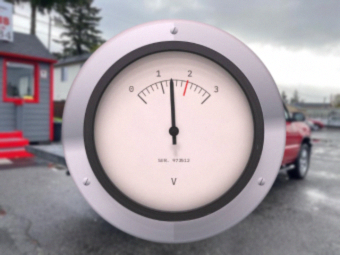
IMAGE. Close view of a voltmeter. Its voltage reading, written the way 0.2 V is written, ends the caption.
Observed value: 1.4 V
